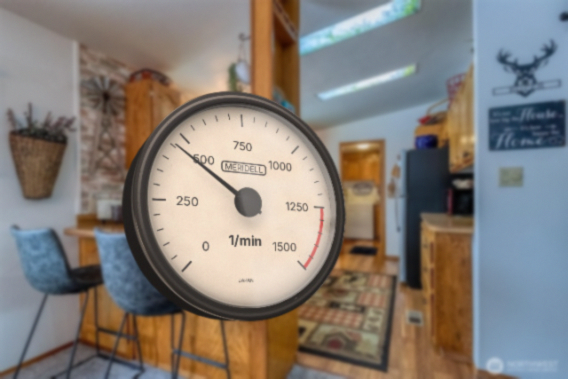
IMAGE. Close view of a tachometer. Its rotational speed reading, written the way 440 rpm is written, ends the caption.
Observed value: 450 rpm
